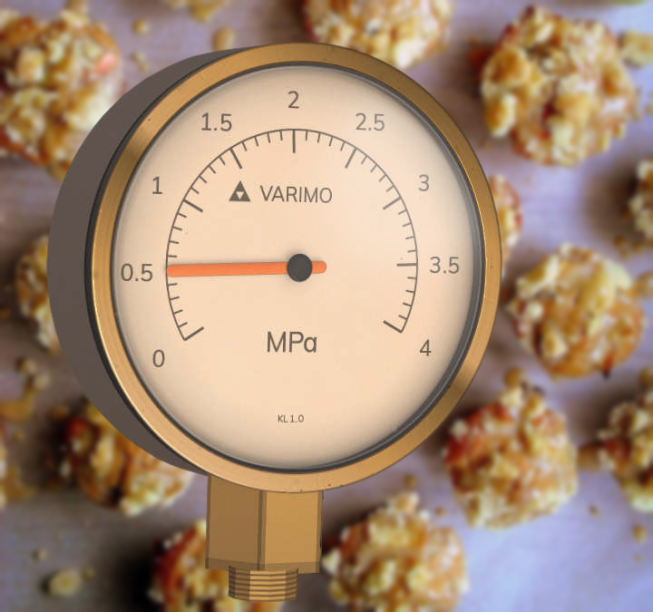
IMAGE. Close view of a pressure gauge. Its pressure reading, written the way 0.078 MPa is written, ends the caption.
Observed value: 0.5 MPa
